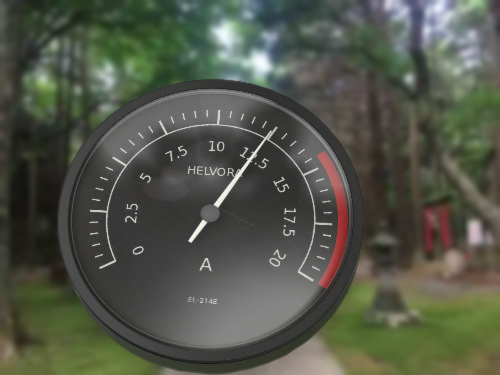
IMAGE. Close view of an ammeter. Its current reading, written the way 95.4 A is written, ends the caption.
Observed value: 12.5 A
